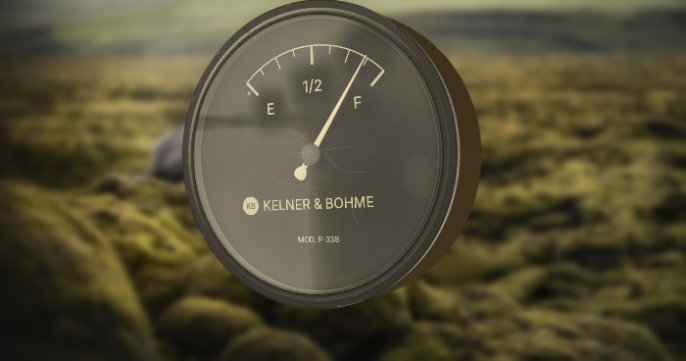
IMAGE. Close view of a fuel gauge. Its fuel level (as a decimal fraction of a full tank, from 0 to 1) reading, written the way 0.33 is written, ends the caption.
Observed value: 0.875
